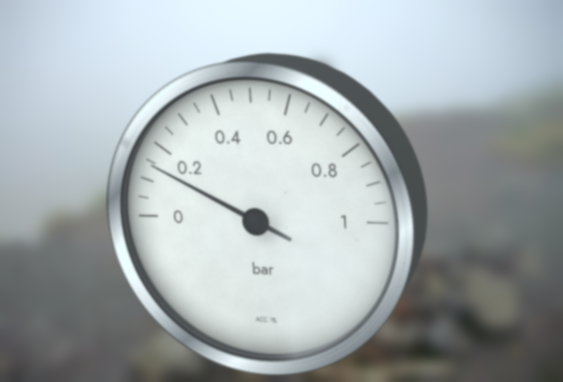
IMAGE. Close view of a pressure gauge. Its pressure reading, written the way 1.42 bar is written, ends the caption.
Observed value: 0.15 bar
